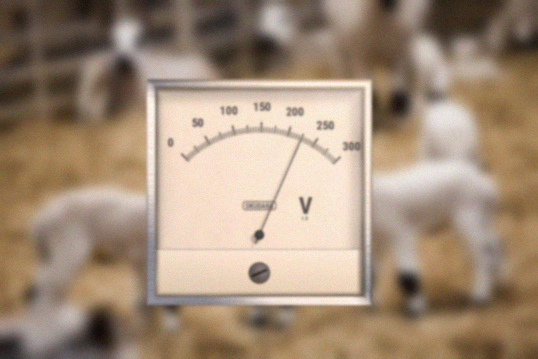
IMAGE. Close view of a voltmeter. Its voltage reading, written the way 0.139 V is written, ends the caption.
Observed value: 225 V
